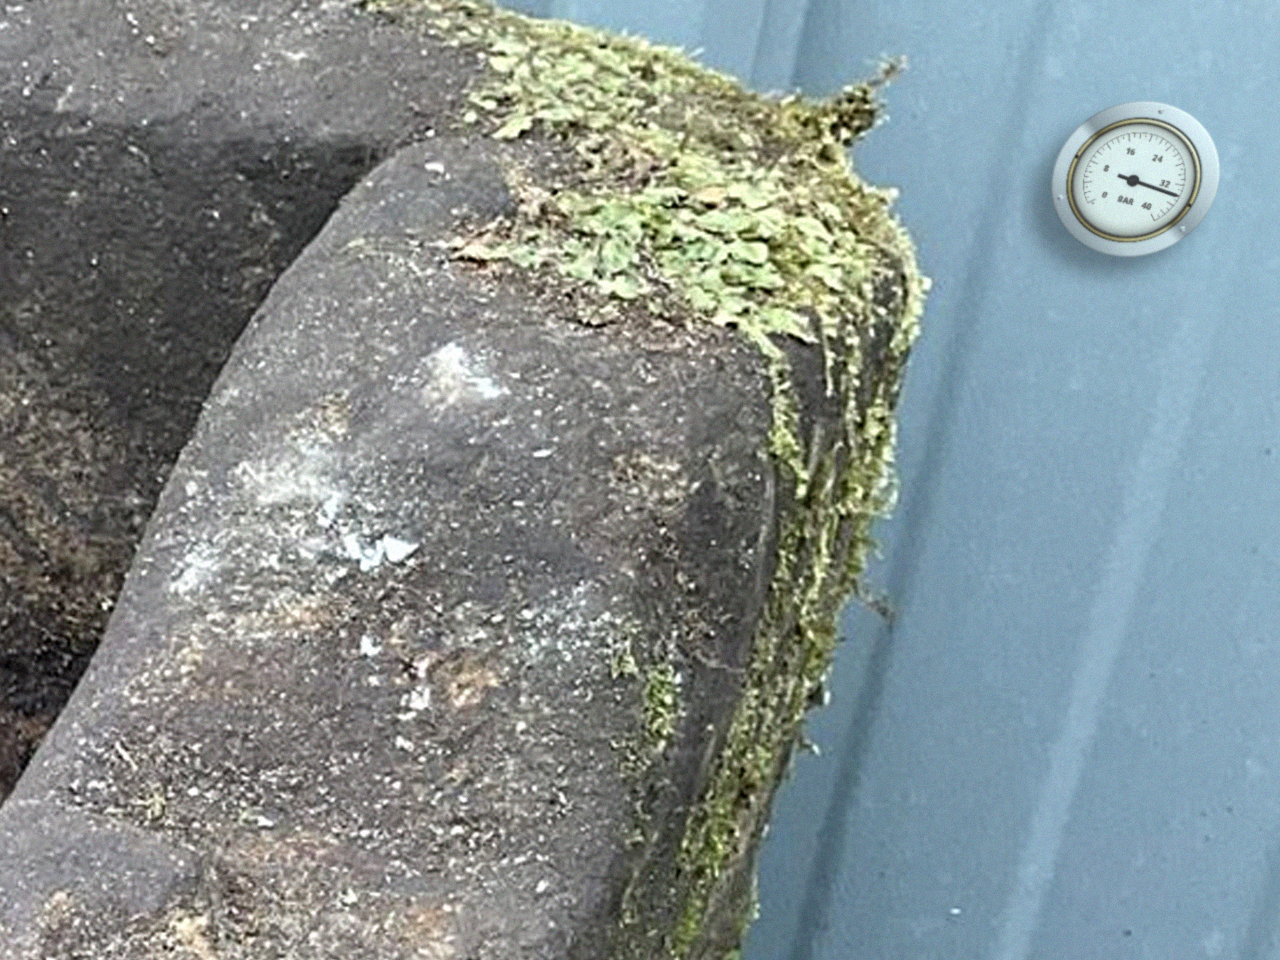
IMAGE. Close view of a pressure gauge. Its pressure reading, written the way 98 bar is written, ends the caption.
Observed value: 34 bar
